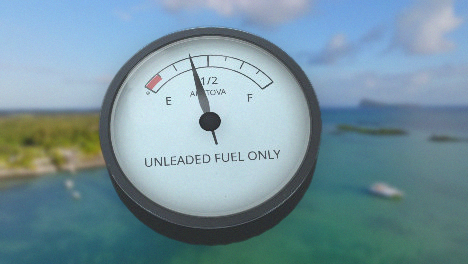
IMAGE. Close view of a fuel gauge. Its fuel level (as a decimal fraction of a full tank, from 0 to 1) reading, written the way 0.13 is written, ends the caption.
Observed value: 0.375
